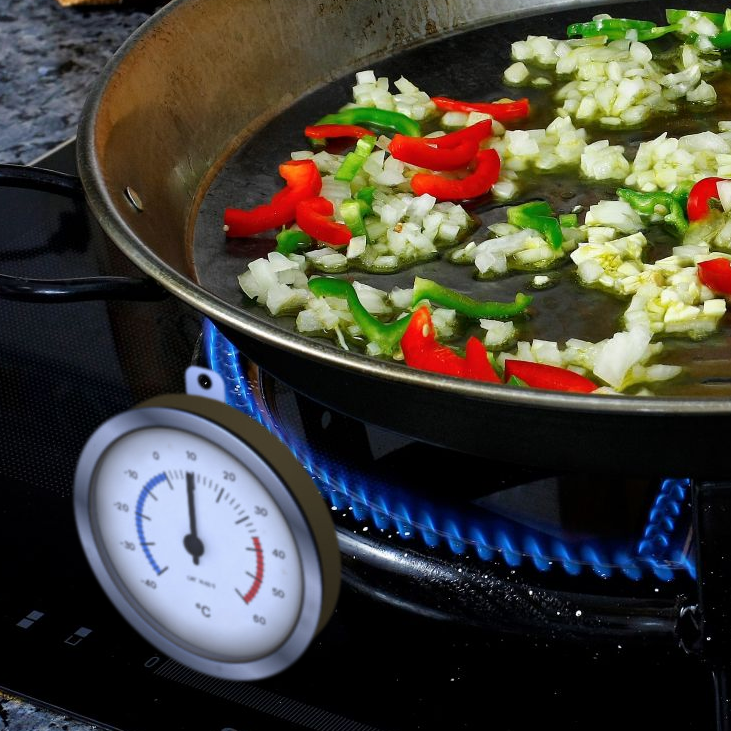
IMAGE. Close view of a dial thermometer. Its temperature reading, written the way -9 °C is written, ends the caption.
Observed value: 10 °C
